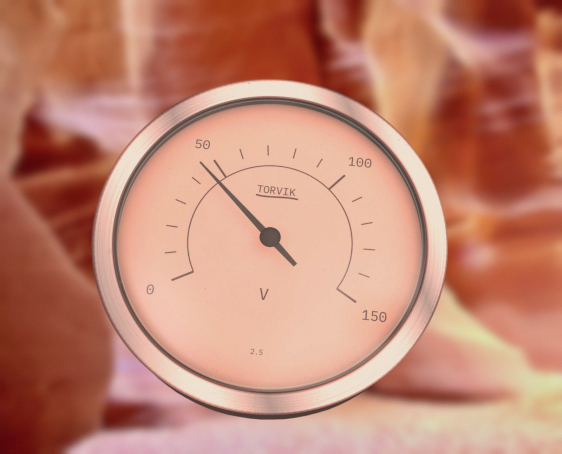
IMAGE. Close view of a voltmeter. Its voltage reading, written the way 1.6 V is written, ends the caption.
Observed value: 45 V
